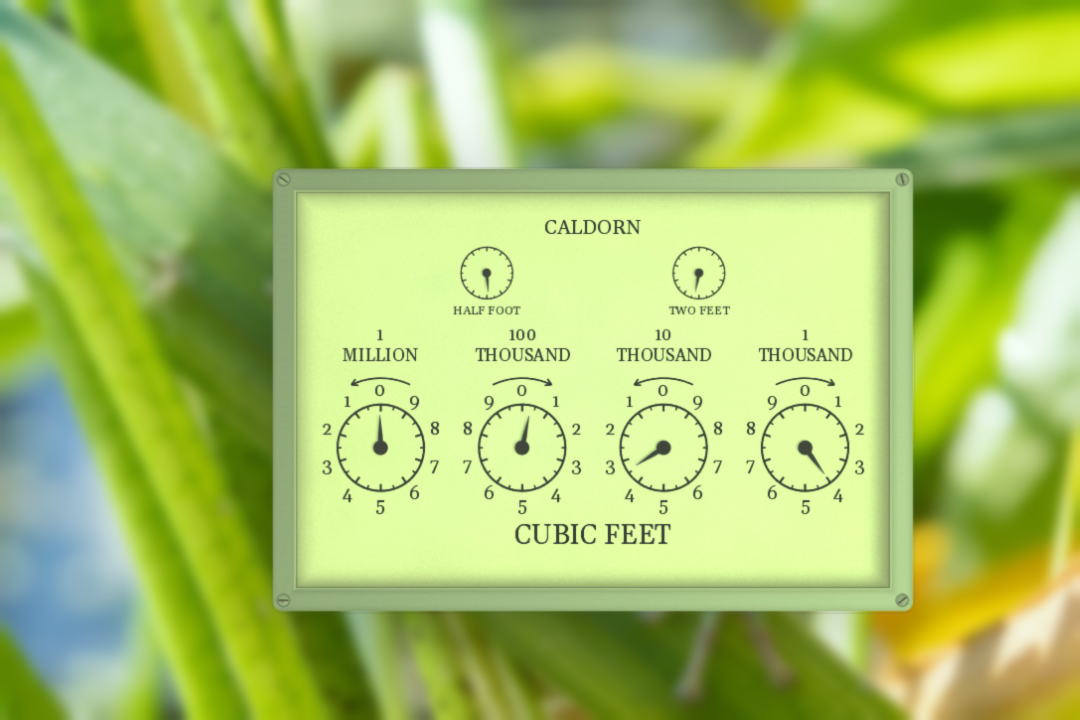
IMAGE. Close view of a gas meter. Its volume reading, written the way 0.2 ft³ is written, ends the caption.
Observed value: 3400 ft³
